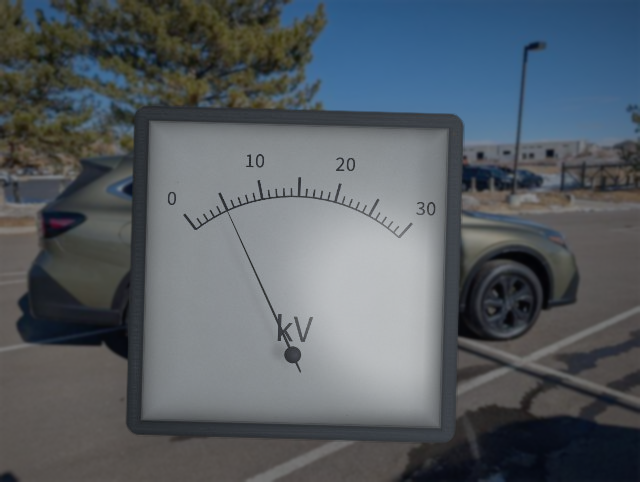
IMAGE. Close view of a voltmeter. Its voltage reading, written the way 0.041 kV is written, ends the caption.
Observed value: 5 kV
